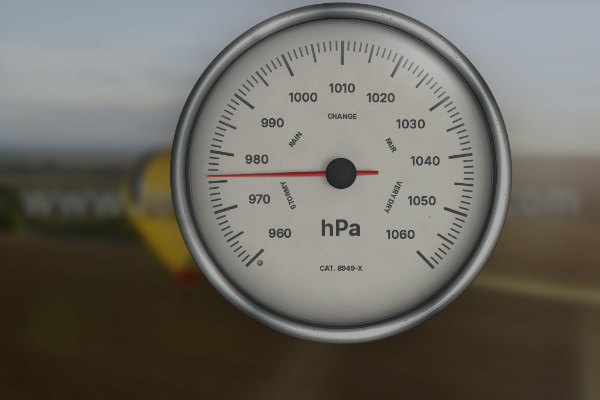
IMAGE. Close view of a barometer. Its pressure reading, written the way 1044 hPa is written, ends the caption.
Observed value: 976 hPa
